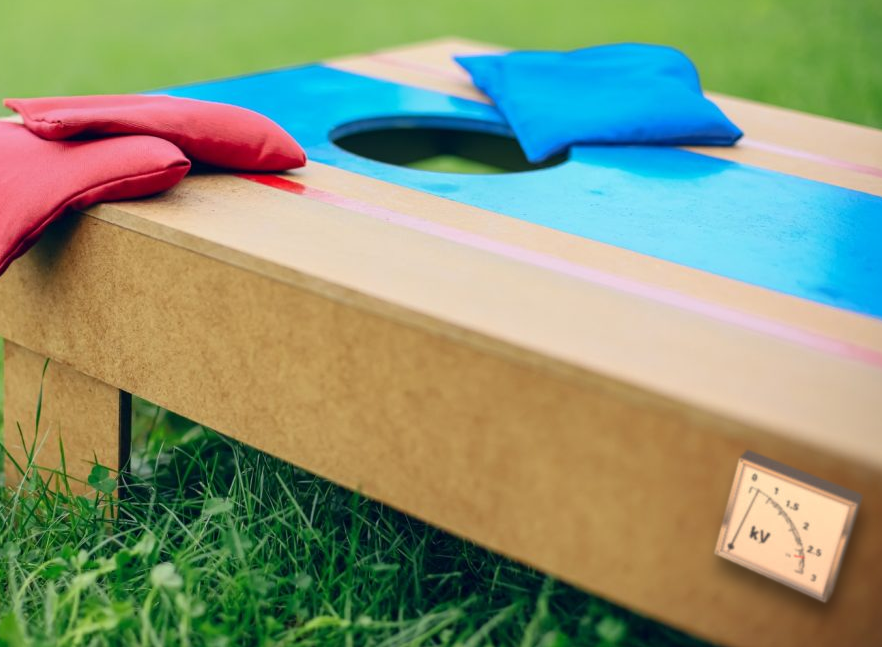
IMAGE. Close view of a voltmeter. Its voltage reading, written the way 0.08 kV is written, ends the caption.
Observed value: 0.5 kV
